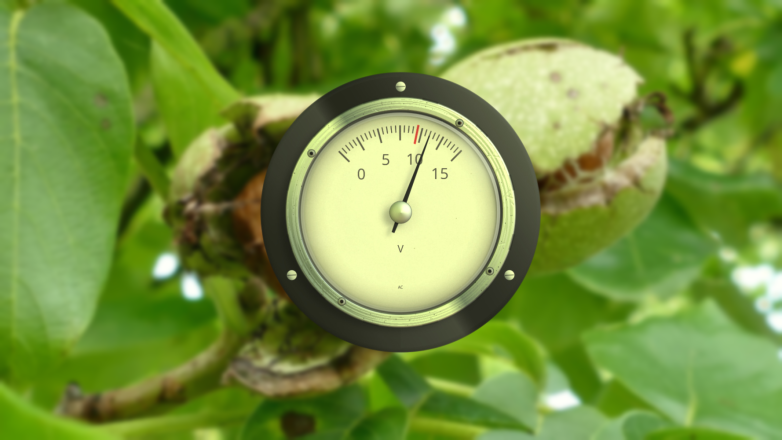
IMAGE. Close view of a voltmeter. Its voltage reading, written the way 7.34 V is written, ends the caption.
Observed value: 11 V
